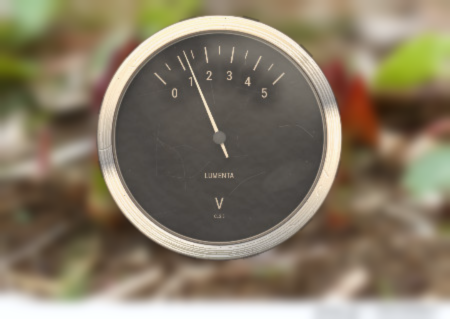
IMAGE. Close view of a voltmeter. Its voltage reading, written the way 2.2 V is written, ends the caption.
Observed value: 1.25 V
